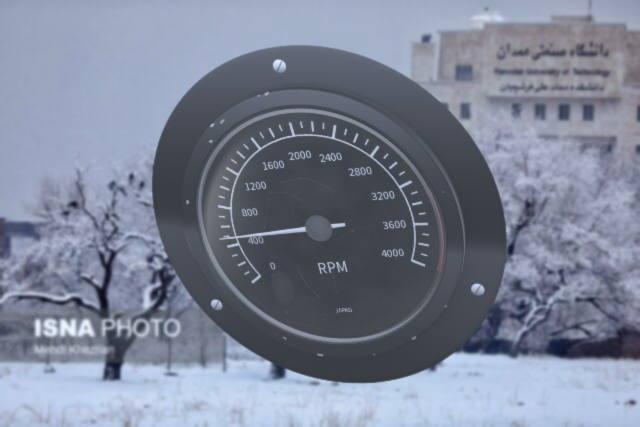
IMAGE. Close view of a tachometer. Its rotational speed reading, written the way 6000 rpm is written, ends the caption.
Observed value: 500 rpm
